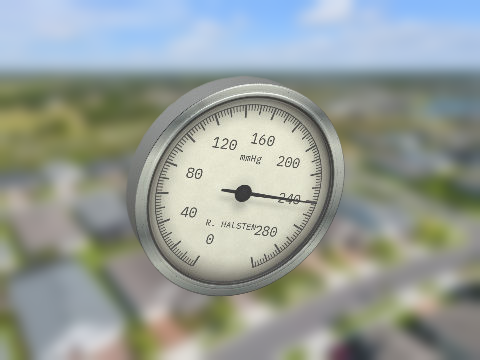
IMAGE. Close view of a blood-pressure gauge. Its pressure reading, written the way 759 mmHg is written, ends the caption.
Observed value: 240 mmHg
